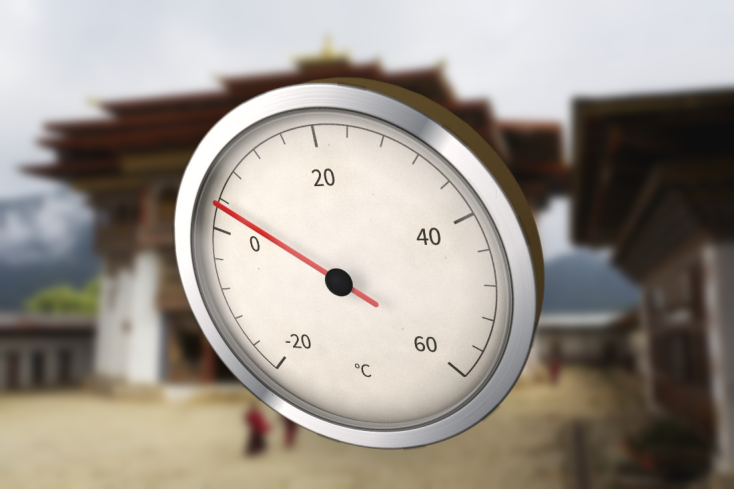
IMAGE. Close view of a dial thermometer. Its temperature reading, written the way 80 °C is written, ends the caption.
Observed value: 4 °C
